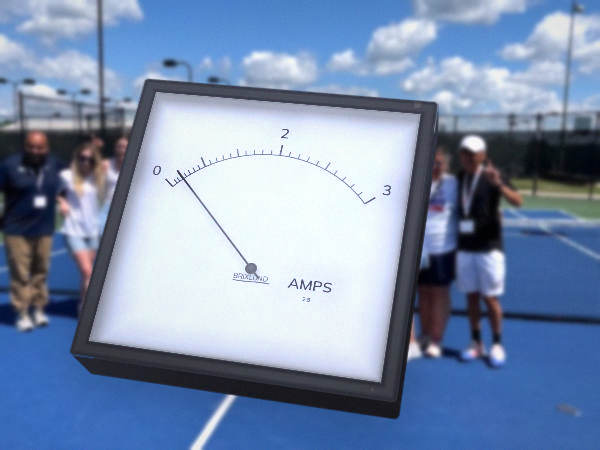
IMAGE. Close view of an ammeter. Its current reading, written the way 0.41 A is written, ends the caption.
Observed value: 0.5 A
